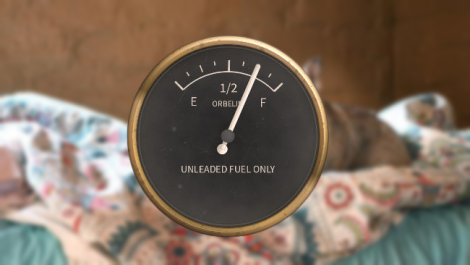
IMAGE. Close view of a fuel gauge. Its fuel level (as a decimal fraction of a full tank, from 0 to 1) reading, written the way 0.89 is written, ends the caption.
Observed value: 0.75
